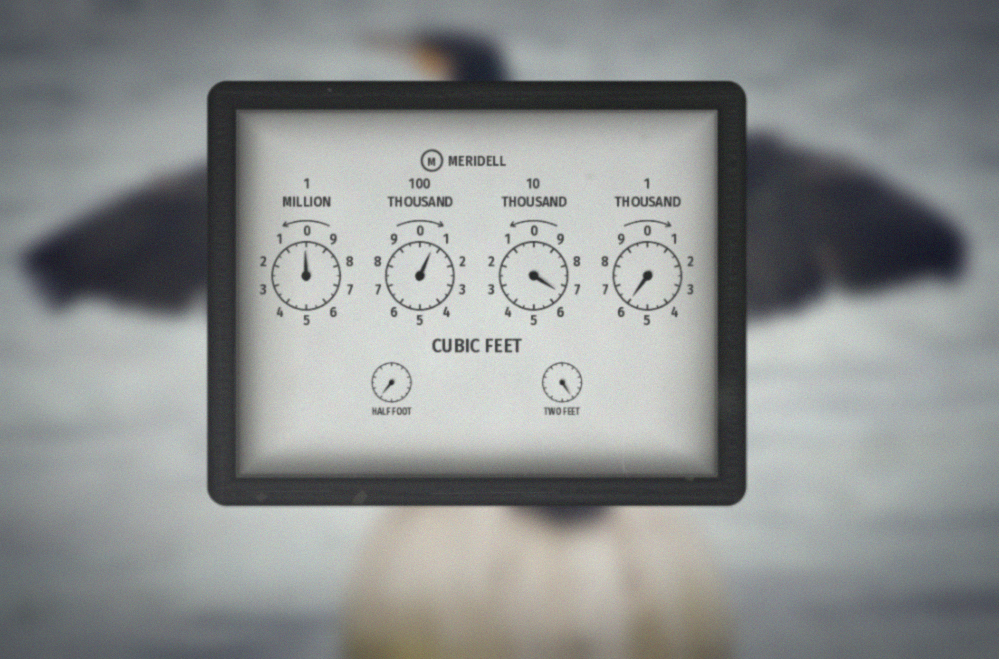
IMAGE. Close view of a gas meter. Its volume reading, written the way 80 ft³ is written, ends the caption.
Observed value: 6600 ft³
